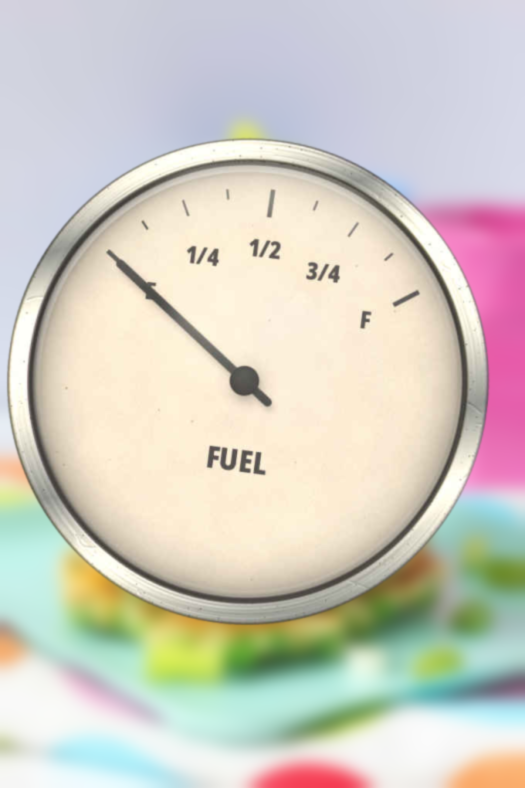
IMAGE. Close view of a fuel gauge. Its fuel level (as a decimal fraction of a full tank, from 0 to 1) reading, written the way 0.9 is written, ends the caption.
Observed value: 0
